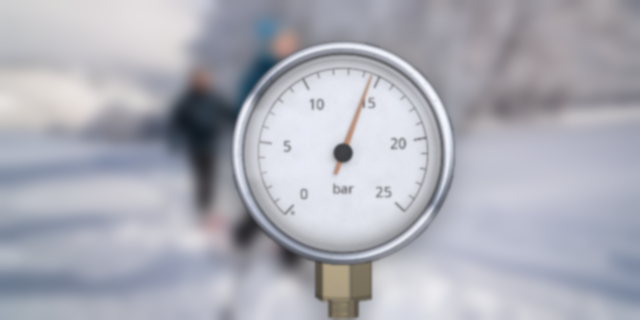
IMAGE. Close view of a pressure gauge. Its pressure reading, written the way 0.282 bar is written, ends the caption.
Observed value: 14.5 bar
